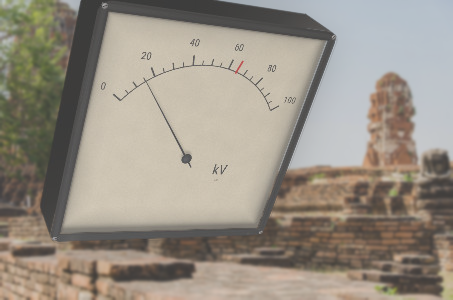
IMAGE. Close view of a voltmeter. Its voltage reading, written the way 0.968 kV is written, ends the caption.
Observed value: 15 kV
